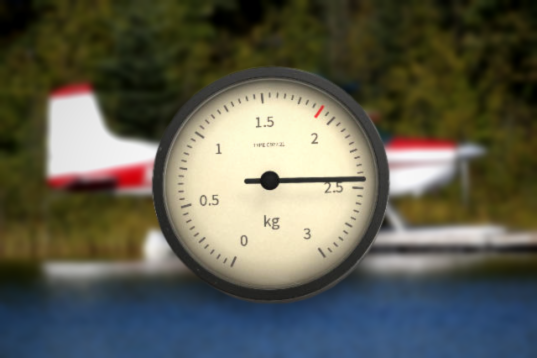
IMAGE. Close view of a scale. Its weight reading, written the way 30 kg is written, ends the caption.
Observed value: 2.45 kg
